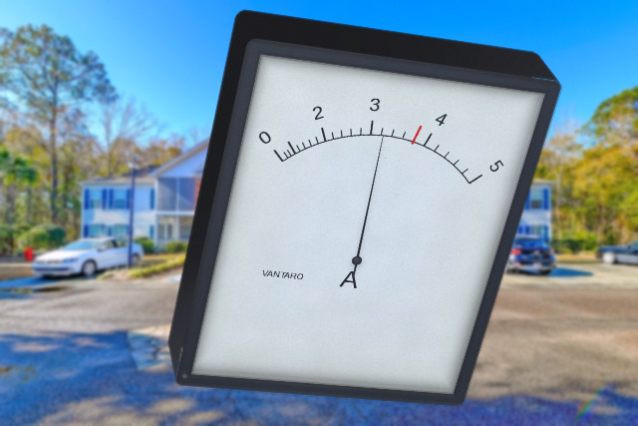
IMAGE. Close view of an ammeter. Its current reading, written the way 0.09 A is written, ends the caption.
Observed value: 3.2 A
